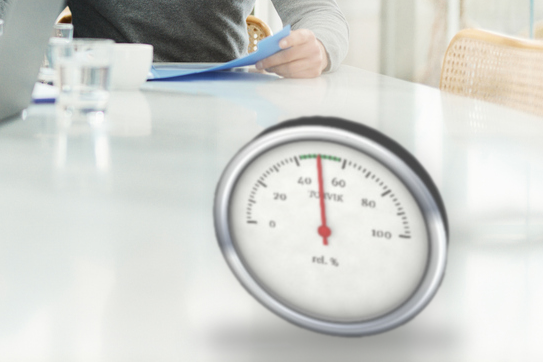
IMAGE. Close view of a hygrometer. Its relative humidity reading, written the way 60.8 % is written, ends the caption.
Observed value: 50 %
